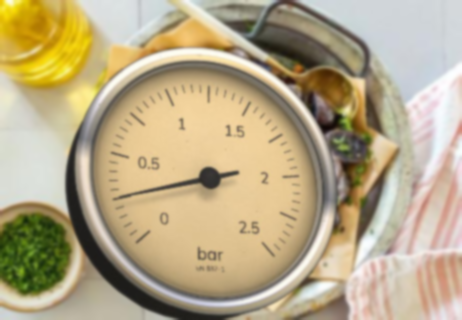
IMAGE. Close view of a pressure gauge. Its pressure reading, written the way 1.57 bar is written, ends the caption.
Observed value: 0.25 bar
